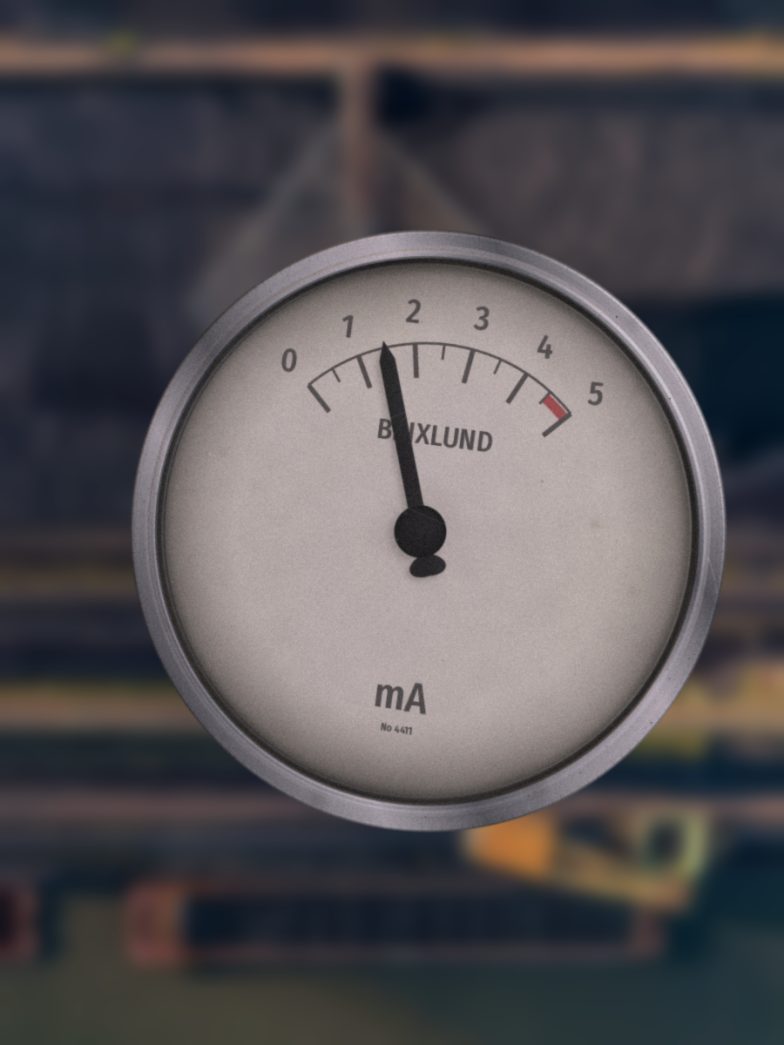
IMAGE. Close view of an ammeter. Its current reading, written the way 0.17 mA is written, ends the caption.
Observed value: 1.5 mA
